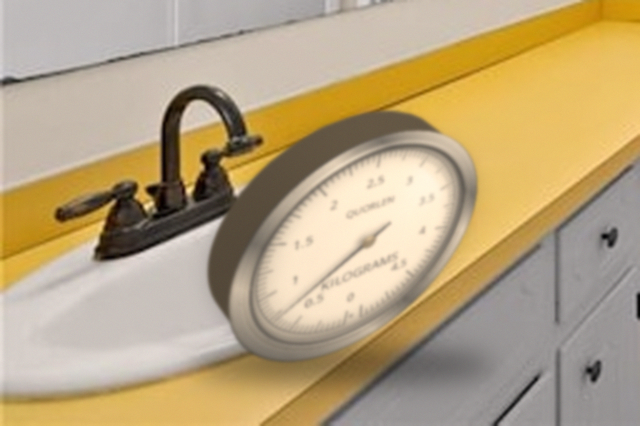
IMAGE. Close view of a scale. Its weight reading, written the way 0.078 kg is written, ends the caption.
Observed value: 0.75 kg
